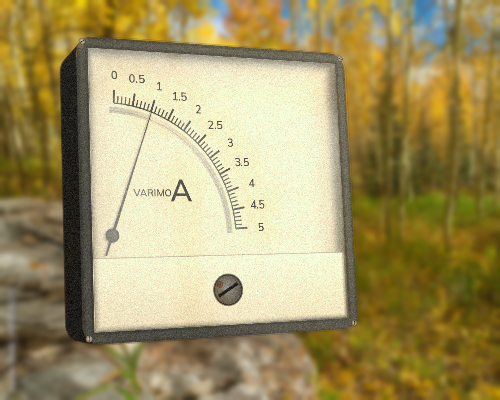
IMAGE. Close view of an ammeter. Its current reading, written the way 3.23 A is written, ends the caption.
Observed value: 1 A
